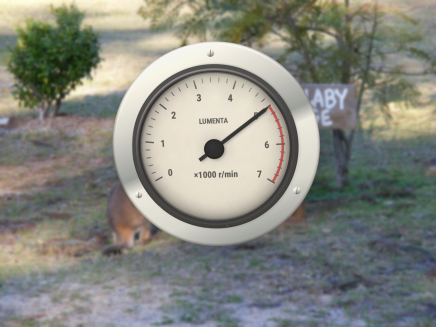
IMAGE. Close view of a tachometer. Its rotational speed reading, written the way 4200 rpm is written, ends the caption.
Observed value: 5000 rpm
